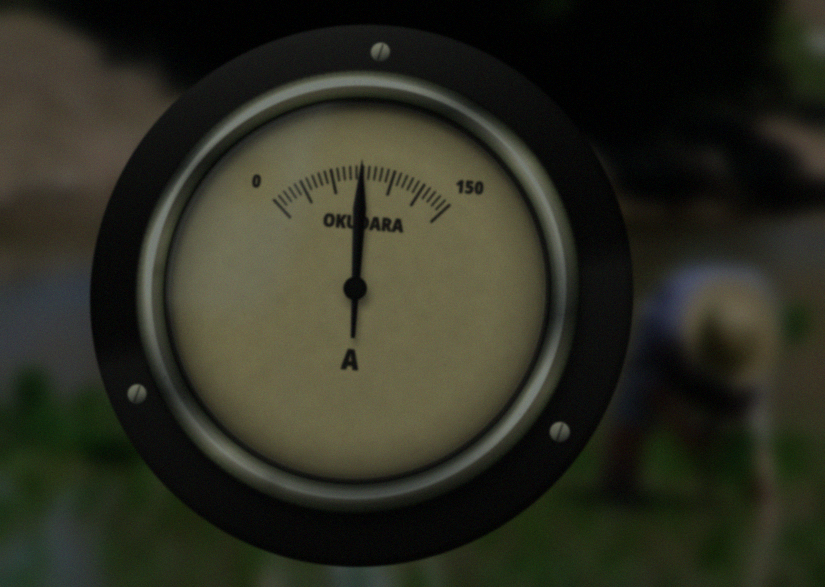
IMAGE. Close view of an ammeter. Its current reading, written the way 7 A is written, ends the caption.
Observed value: 75 A
